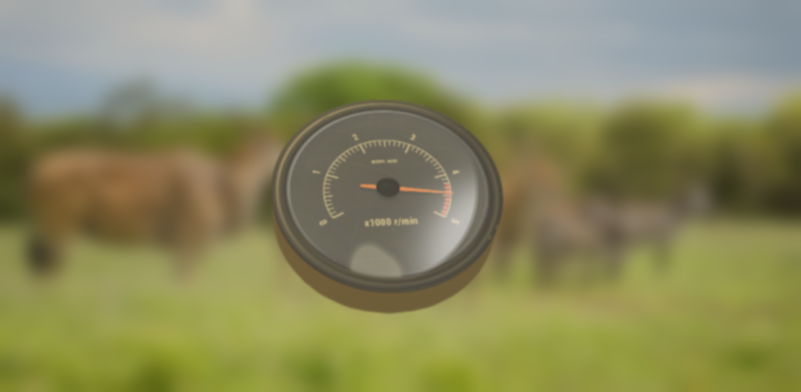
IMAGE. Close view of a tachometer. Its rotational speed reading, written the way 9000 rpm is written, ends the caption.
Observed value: 4500 rpm
